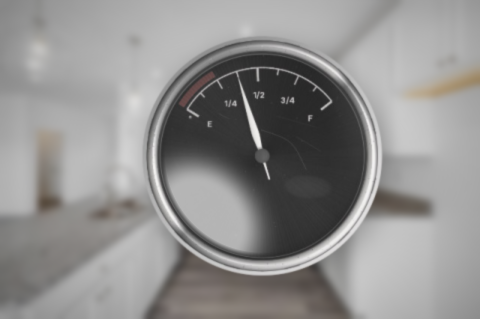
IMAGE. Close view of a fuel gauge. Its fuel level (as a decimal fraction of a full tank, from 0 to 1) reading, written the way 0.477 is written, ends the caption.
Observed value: 0.375
